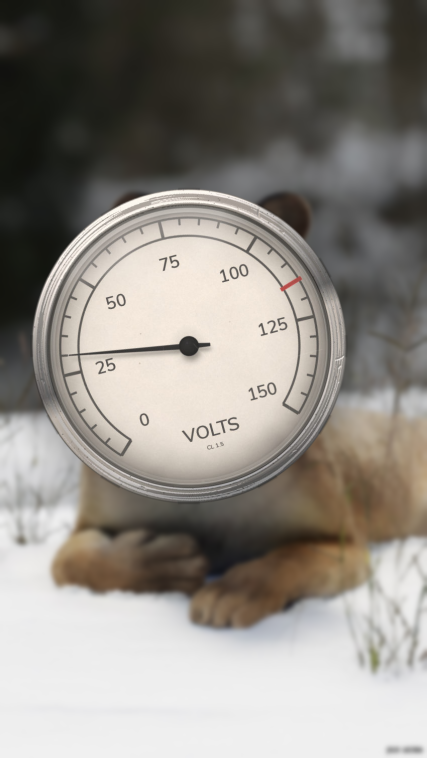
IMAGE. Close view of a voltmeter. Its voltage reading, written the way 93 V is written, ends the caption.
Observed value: 30 V
